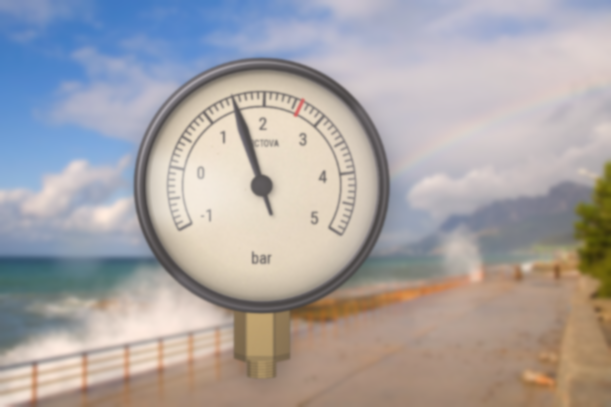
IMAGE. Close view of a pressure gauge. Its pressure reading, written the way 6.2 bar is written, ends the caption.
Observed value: 1.5 bar
